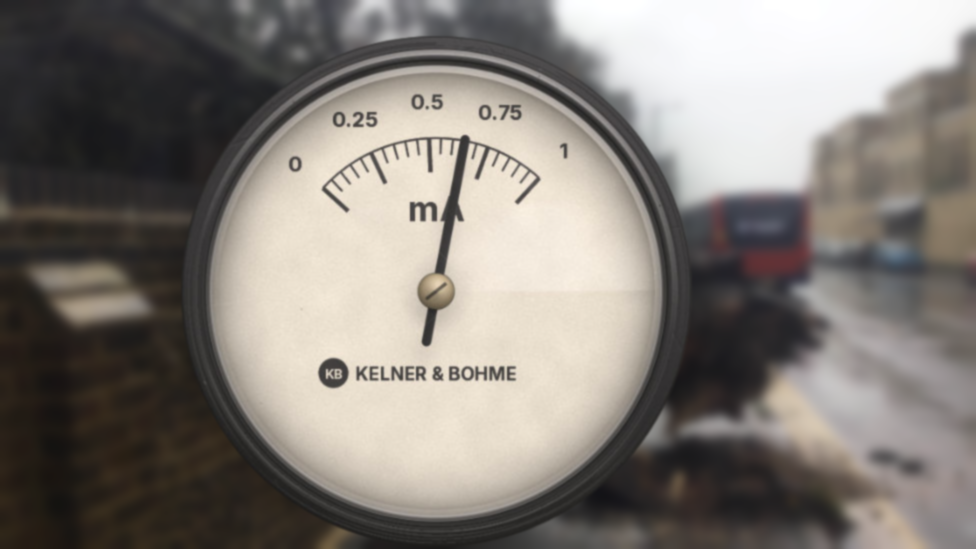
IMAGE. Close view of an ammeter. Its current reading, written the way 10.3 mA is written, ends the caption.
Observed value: 0.65 mA
